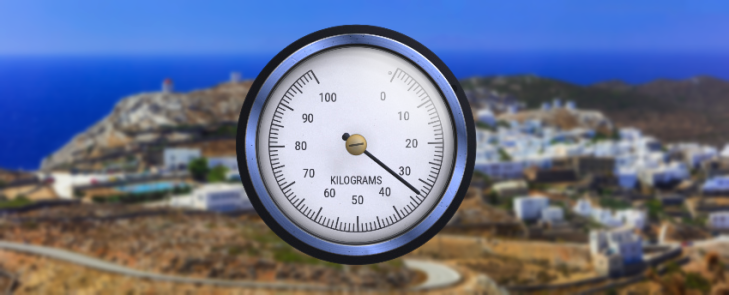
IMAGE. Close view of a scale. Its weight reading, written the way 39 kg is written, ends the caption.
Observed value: 33 kg
